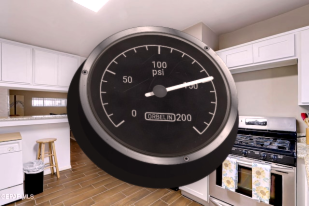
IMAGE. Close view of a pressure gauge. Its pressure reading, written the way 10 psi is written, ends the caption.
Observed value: 150 psi
